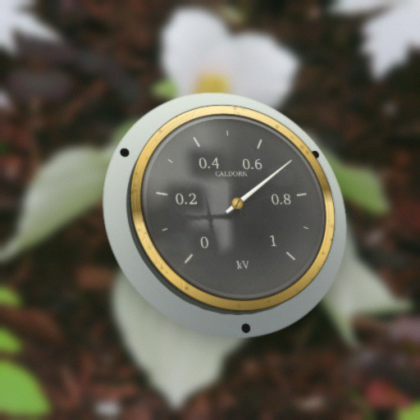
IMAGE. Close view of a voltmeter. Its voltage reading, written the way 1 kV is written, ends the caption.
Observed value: 0.7 kV
